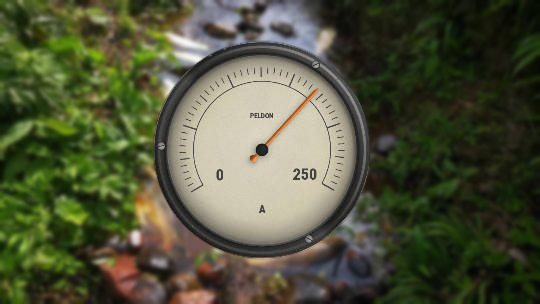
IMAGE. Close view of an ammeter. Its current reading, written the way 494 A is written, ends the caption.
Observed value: 170 A
